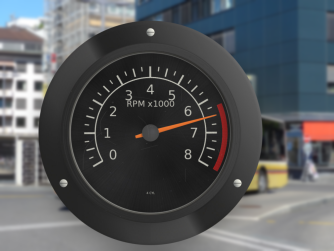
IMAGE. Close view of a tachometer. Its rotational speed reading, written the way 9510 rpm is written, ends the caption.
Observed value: 6500 rpm
